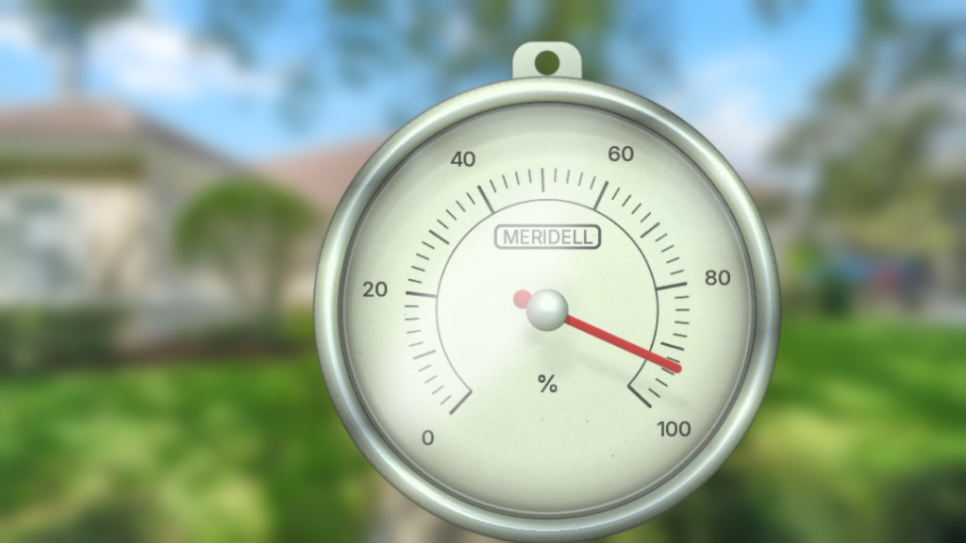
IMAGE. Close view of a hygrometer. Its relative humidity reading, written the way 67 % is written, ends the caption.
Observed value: 93 %
